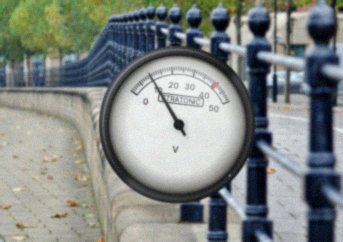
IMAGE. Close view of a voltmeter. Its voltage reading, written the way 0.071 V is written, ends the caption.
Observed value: 10 V
